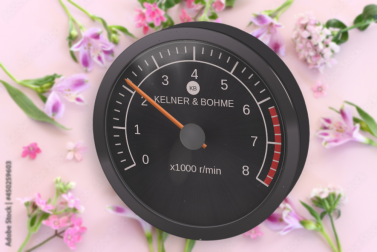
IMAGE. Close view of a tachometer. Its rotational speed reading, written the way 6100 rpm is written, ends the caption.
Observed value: 2200 rpm
